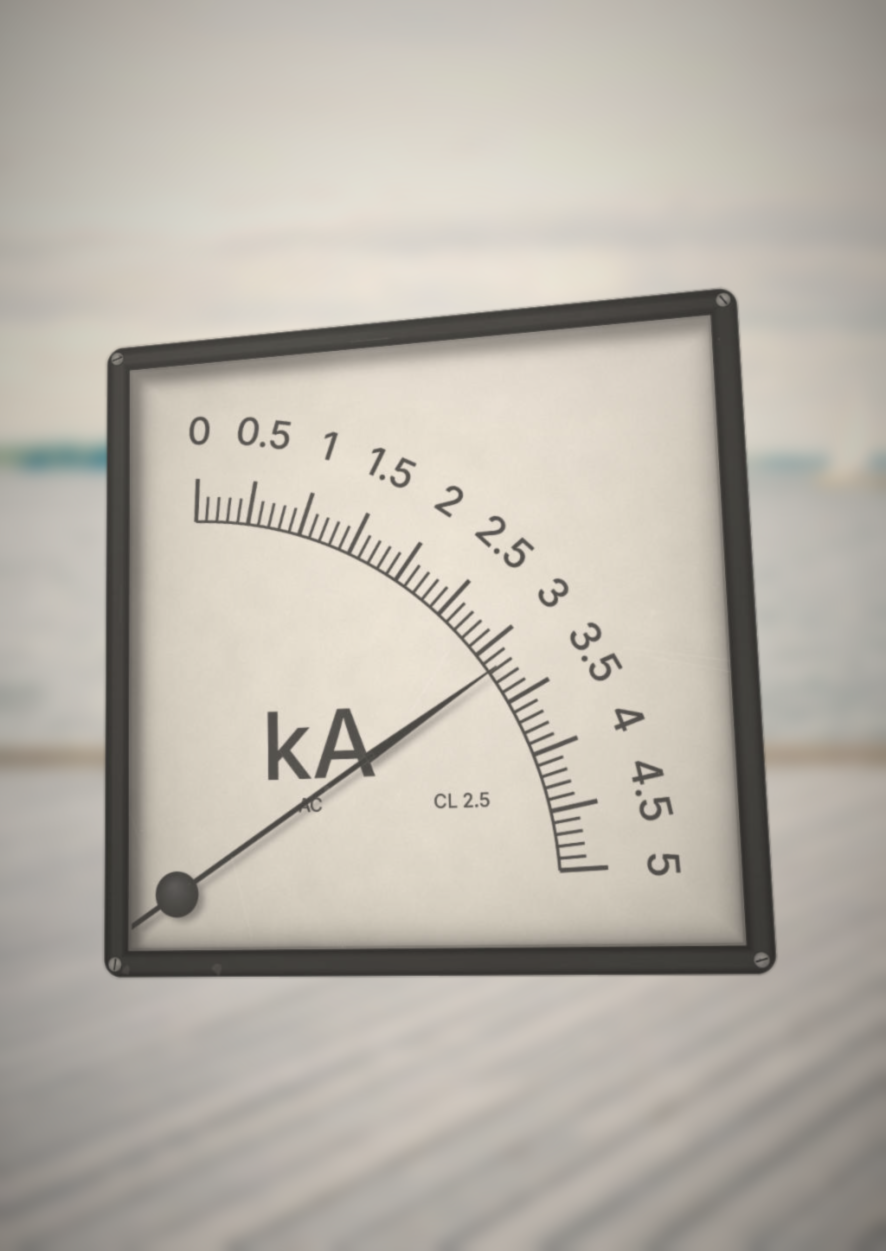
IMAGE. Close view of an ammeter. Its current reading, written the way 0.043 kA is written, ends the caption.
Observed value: 3.2 kA
